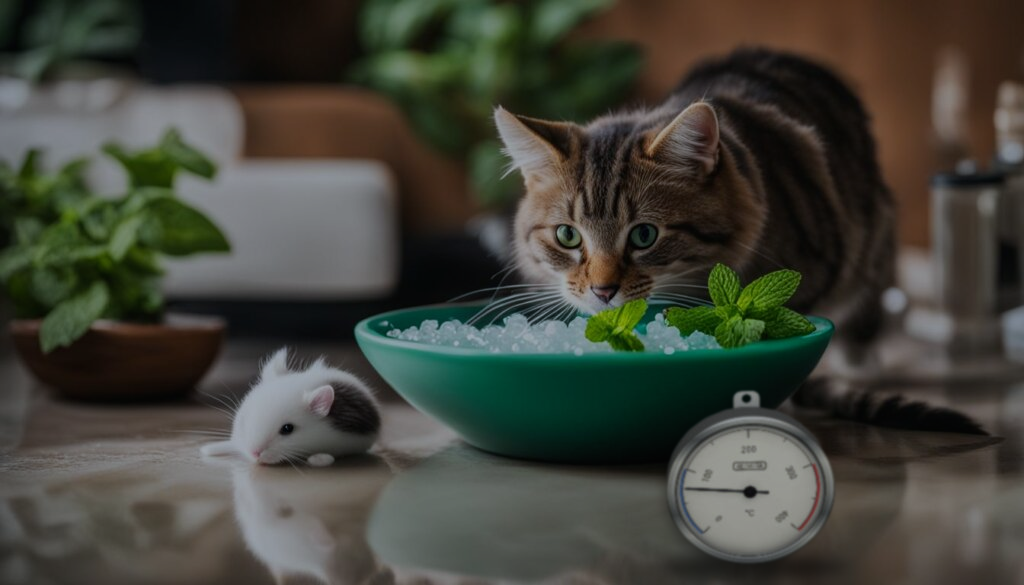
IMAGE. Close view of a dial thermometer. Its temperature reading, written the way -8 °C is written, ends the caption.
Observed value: 75 °C
